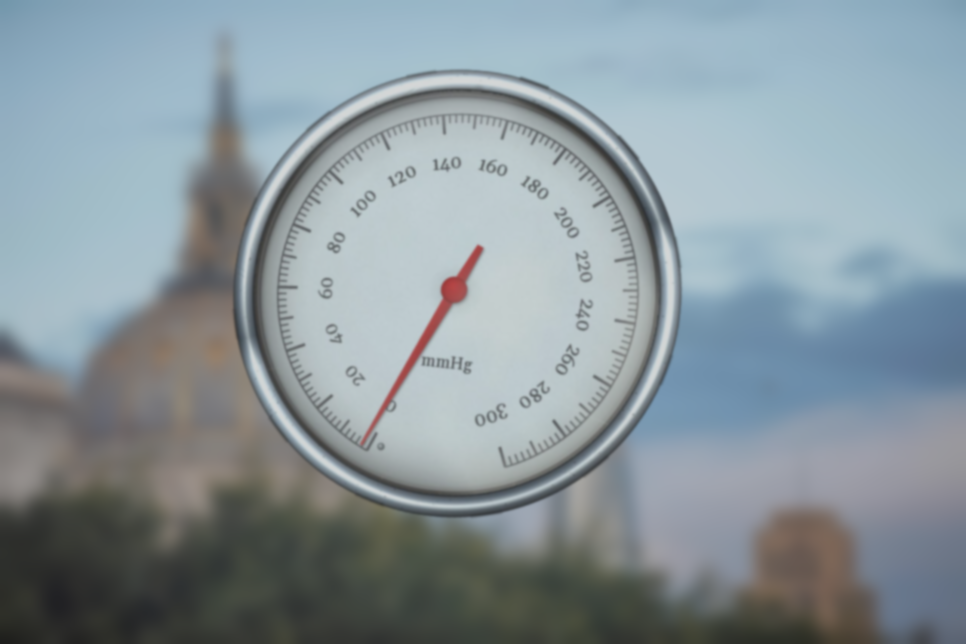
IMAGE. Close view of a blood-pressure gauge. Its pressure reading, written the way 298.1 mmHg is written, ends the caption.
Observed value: 2 mmHg
